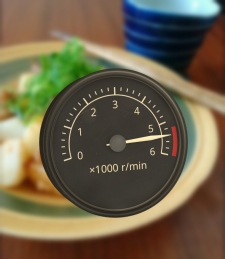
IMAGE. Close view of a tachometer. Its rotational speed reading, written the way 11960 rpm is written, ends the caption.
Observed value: 5400 rpm
